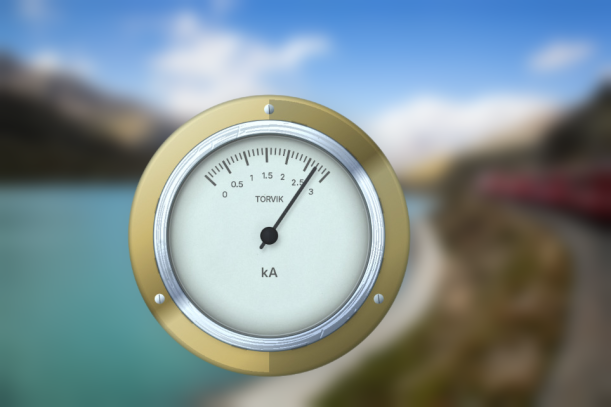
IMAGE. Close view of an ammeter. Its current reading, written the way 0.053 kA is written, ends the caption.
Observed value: 2.7 kA
